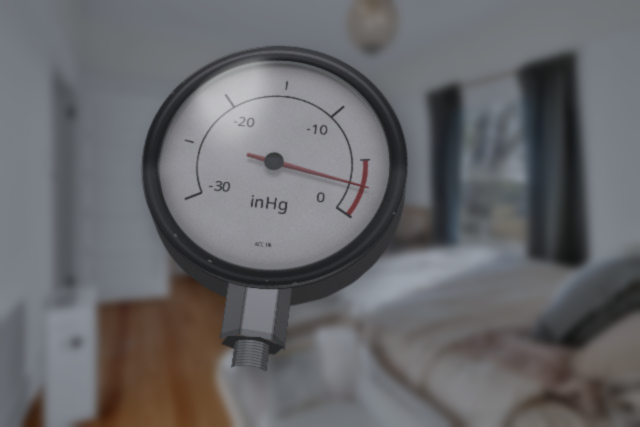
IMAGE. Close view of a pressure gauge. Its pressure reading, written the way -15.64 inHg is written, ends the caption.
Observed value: -2.5 inHg
